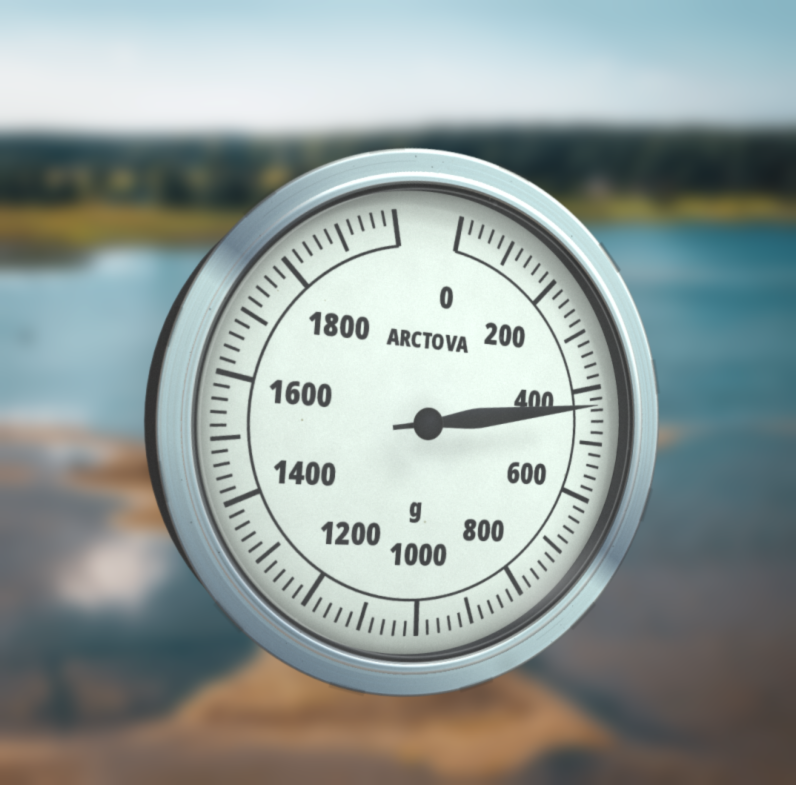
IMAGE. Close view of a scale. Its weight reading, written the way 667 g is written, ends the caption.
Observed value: 430 g
